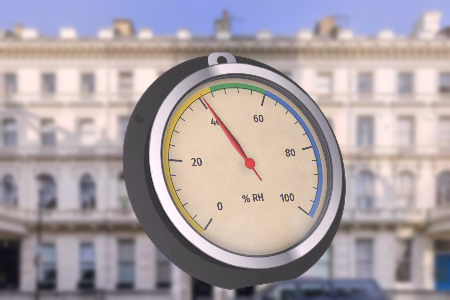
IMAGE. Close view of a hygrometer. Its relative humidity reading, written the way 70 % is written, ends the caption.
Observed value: 40 %
